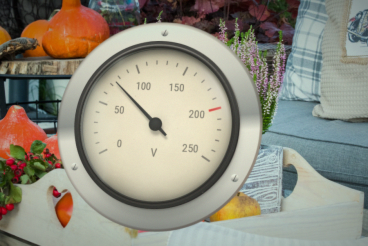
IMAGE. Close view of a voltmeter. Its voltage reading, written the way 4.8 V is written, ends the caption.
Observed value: 75 V
